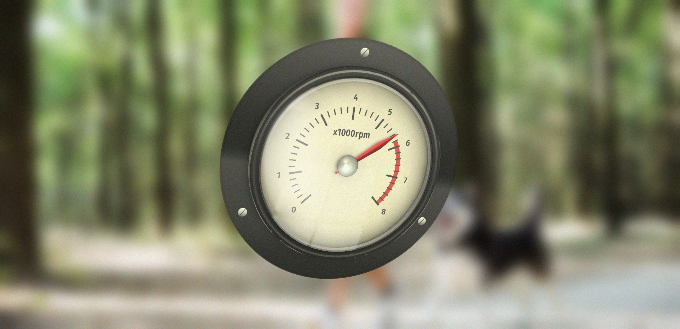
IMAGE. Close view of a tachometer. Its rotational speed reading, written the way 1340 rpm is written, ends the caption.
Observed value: 5600 rpm
